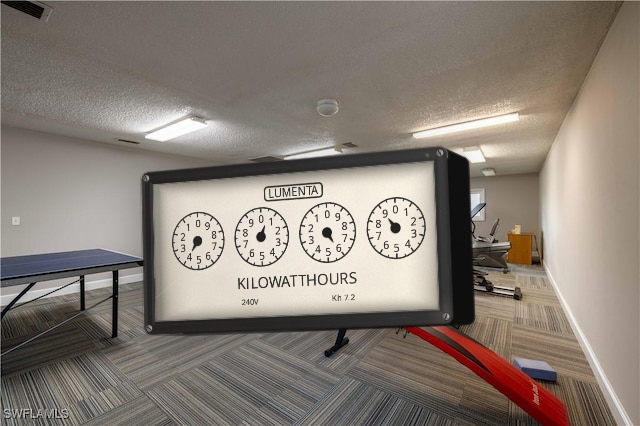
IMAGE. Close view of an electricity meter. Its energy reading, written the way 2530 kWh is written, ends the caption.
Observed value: 4059 kWh
